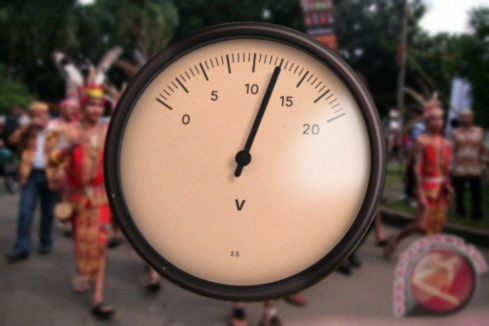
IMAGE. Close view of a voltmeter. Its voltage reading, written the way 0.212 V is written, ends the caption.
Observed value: 12.5 V
